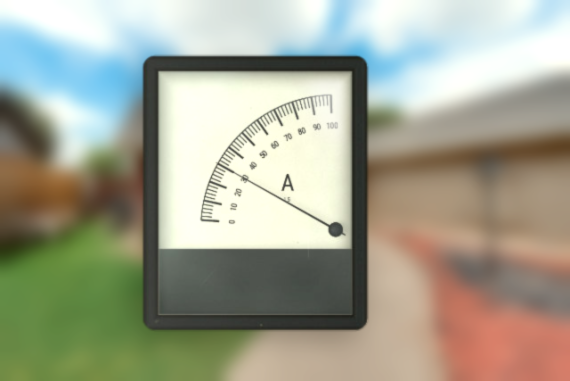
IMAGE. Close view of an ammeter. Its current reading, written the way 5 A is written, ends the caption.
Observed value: 30 A
